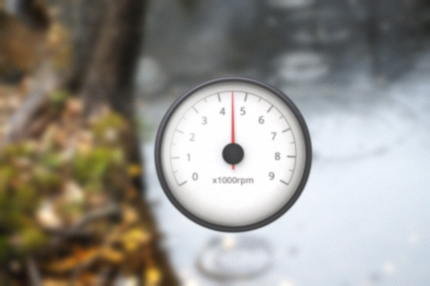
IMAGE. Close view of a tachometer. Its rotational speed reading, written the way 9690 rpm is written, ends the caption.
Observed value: 4500 rpm
